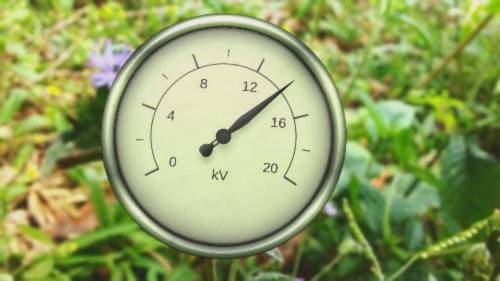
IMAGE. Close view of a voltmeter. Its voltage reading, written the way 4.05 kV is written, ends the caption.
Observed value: 14 kV
